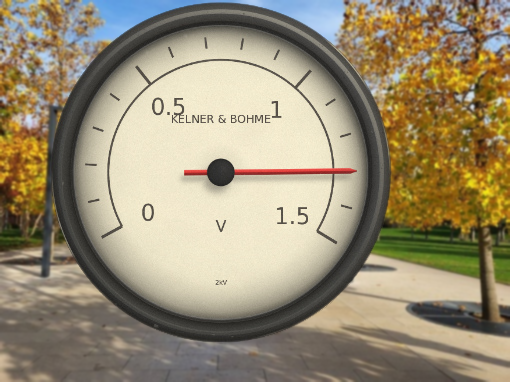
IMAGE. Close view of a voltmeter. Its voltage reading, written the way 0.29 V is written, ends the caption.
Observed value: 1.3 V
